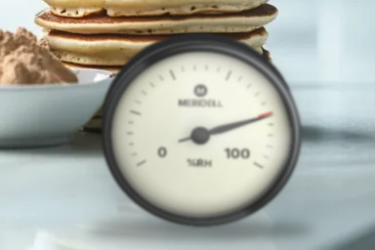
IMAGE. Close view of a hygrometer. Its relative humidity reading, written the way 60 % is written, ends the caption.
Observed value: 80 %
